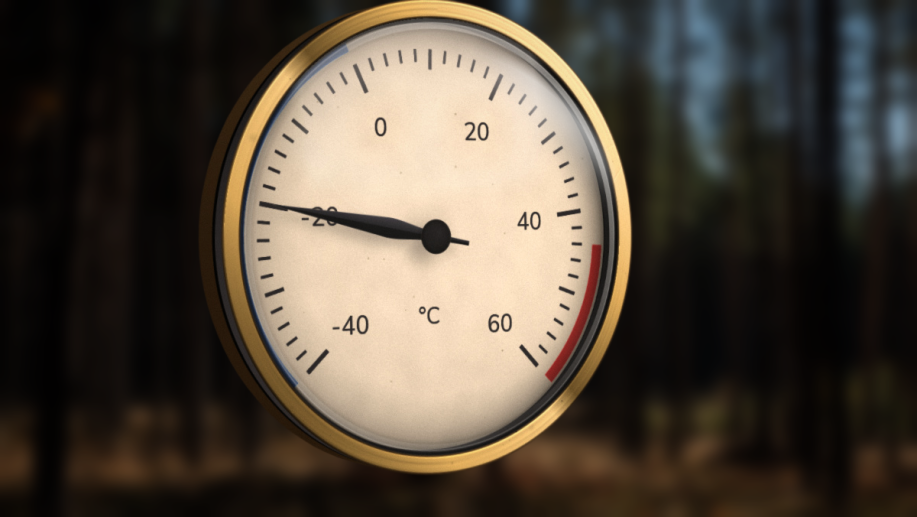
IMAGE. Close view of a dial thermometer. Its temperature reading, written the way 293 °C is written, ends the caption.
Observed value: -20 °C
